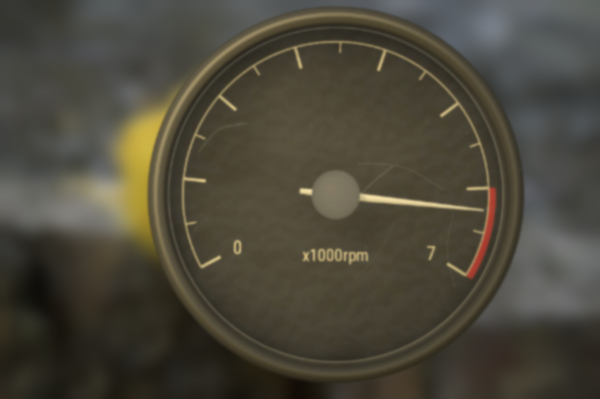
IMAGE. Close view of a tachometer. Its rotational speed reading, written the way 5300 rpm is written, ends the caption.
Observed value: 6250 rpm
